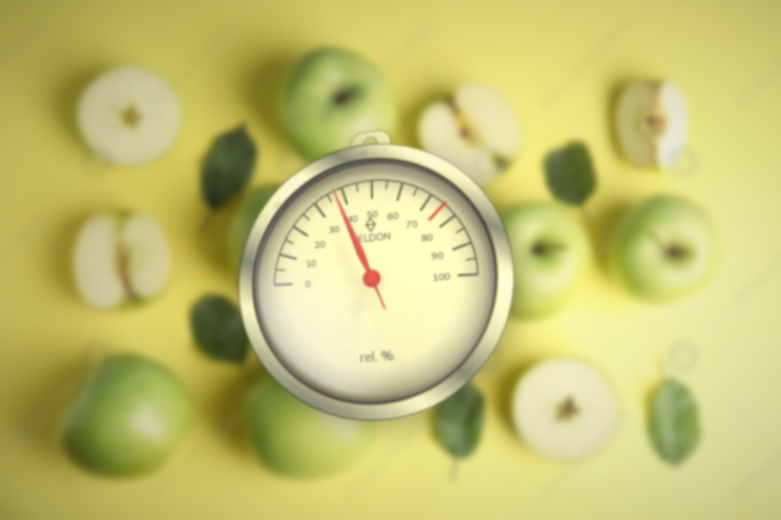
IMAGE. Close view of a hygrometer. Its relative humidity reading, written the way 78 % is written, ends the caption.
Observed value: 37.5 %
